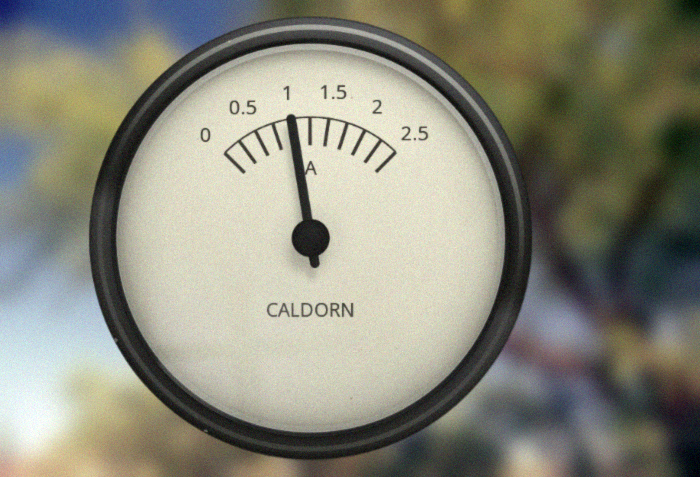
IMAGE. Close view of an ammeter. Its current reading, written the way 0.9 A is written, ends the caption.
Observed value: 1 A
